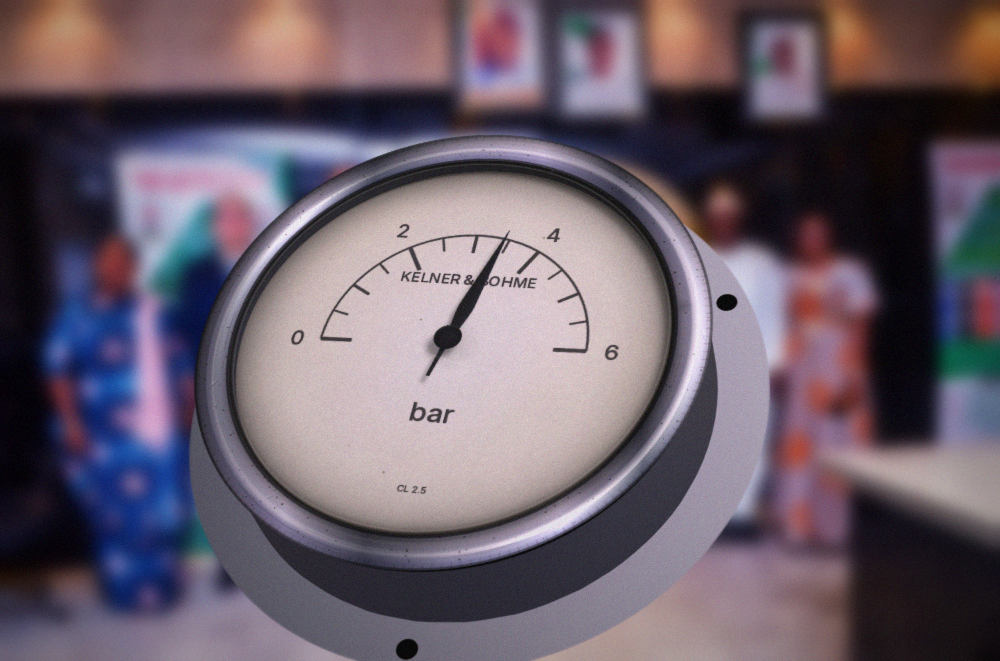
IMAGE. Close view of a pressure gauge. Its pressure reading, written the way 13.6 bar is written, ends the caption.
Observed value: 3.5 bar
